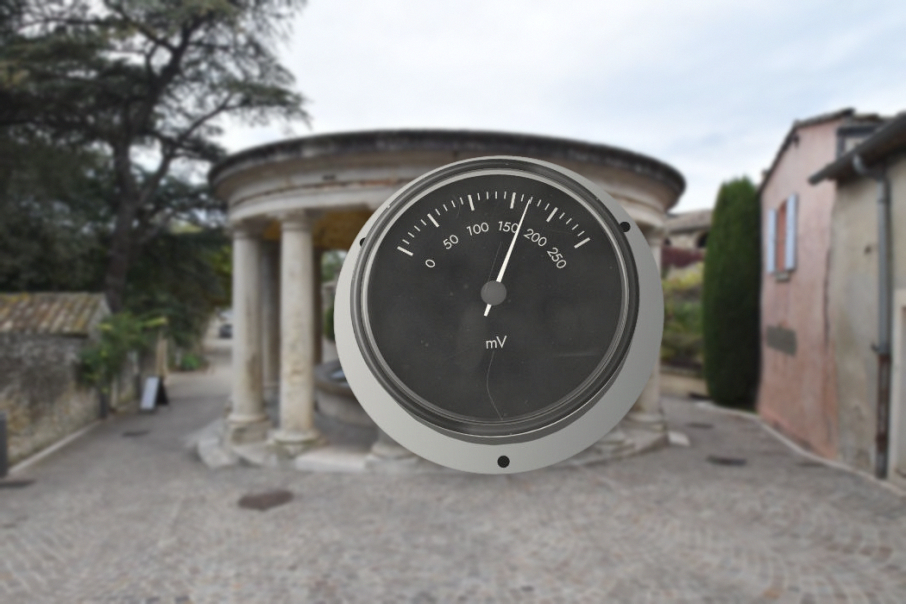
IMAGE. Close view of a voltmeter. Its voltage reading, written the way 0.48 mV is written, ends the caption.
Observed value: 170 mV
